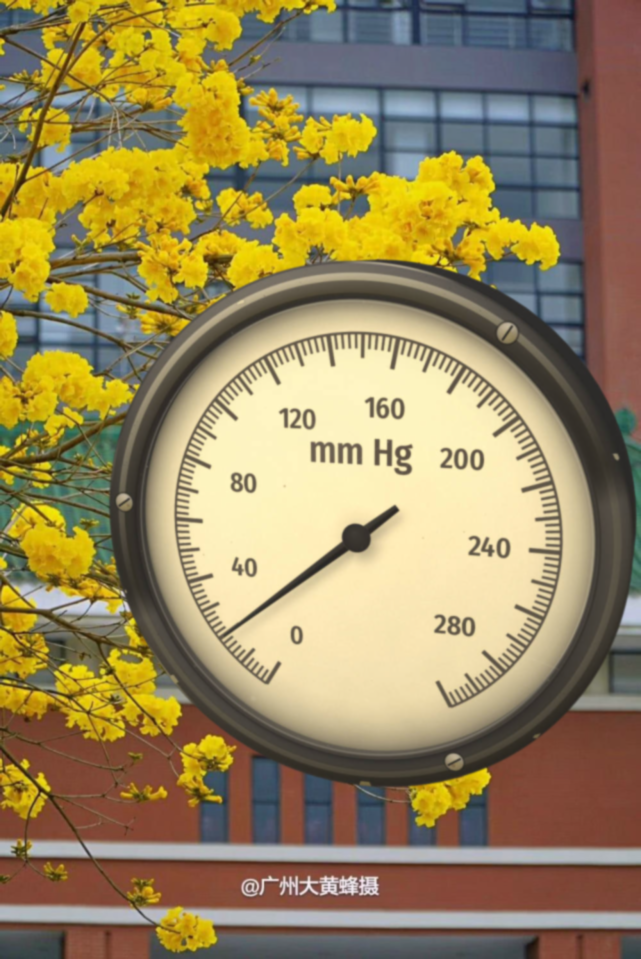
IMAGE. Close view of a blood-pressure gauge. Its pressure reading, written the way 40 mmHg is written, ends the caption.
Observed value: 20 mmHg
